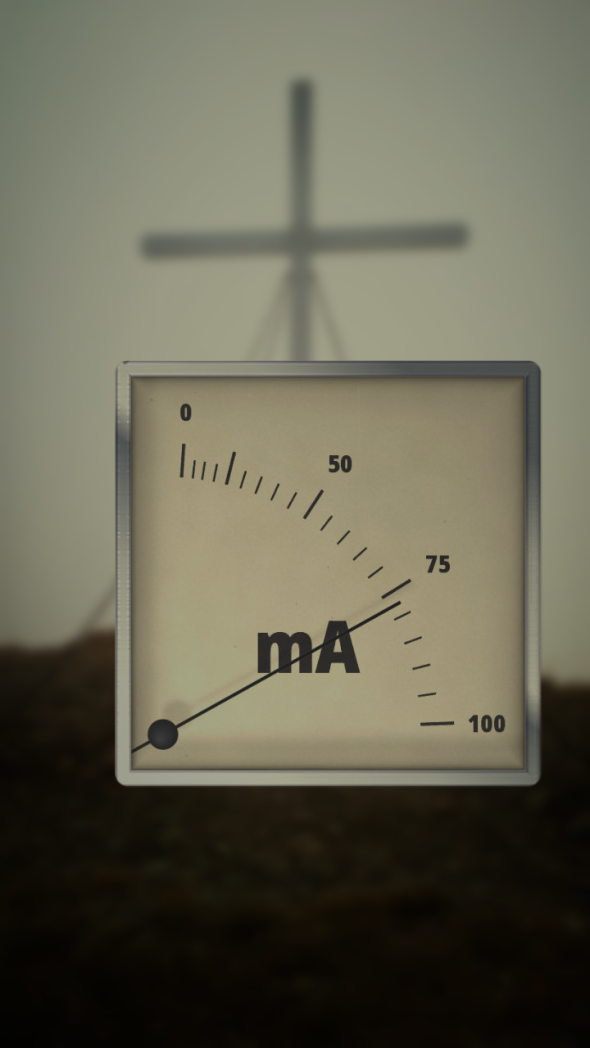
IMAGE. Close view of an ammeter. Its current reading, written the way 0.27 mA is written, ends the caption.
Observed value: 77.5 mA
